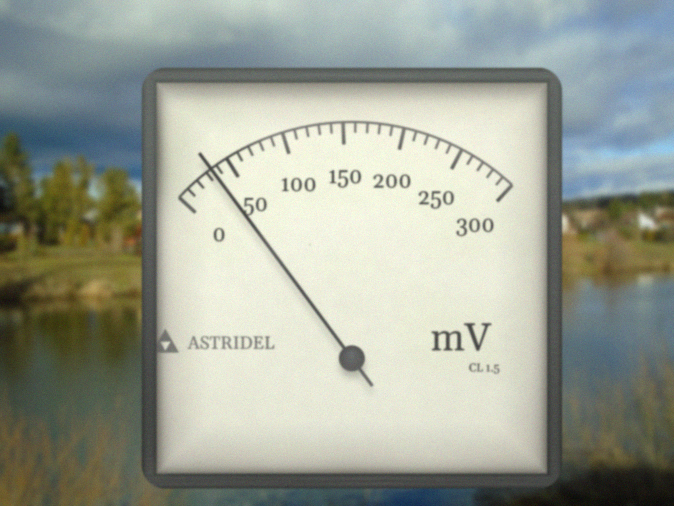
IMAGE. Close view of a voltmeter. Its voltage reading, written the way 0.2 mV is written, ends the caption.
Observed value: 35 mV
